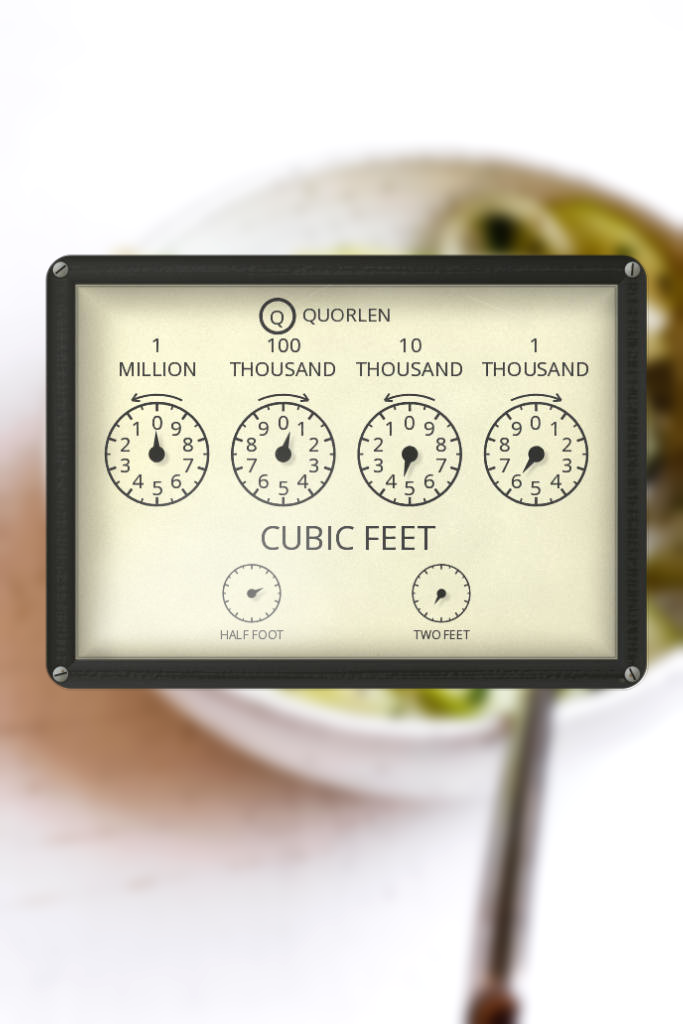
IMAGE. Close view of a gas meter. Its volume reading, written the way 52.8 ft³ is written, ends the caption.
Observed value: 4600 ft³
